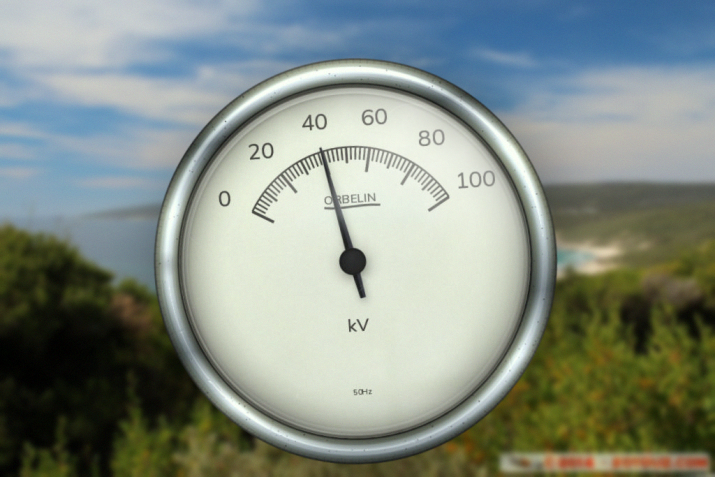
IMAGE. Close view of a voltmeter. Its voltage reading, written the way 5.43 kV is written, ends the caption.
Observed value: 40 kV
